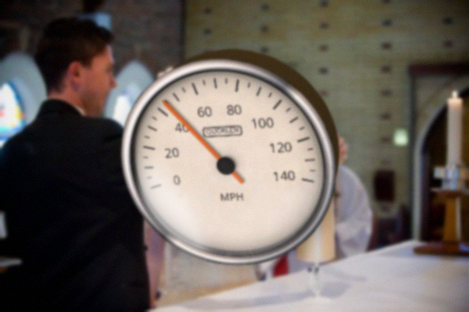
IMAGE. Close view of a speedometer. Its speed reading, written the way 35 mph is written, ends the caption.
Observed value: 45 mph
